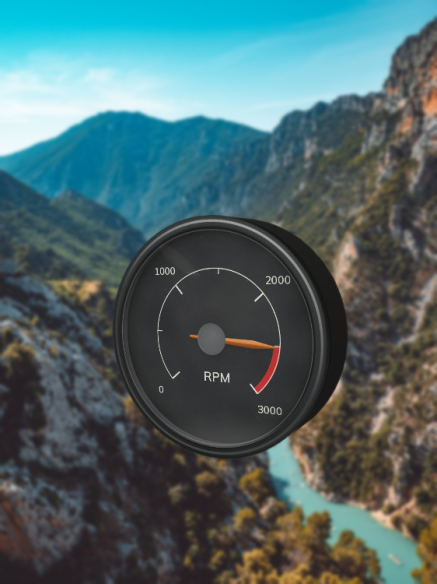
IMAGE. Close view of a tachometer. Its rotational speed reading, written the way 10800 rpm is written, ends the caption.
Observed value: 2500 rpm
